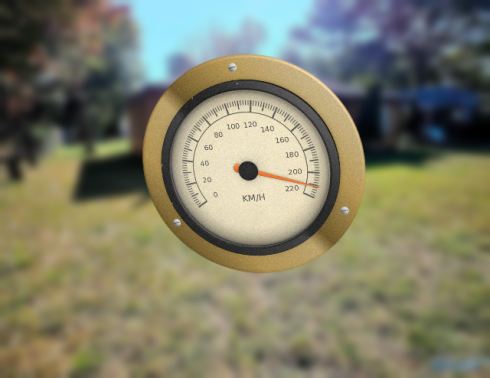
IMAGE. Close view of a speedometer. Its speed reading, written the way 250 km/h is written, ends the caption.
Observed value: 210 km/h
